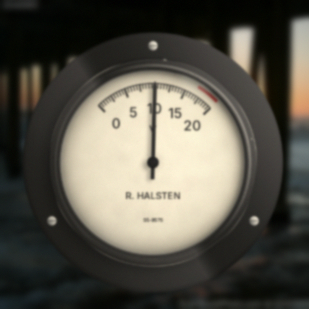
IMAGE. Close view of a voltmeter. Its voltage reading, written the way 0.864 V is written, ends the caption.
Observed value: 10 V
